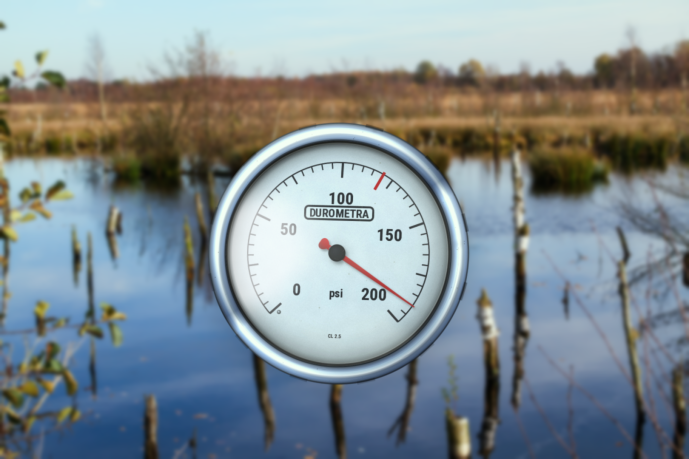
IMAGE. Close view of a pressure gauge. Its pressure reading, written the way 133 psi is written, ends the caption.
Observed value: 190 psi
